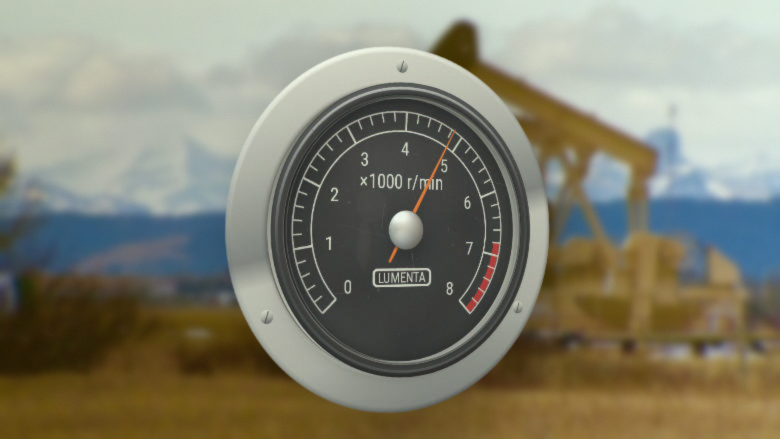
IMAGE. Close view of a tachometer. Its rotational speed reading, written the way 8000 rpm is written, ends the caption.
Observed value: 4800 rpm
